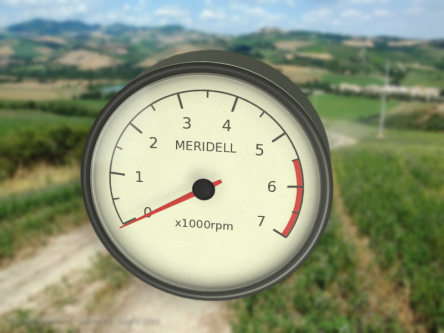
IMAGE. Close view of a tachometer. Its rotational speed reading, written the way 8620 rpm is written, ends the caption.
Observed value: 0 rpm
